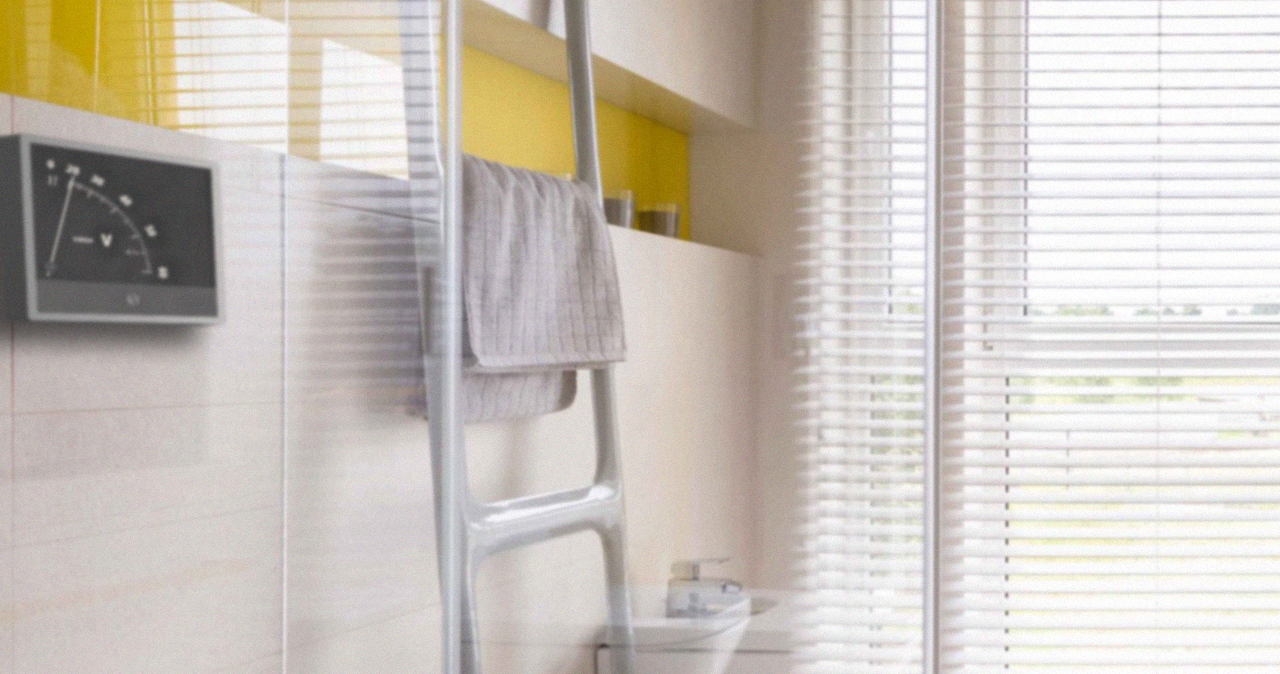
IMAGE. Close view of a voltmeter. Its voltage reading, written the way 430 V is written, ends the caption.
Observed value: 20 V
